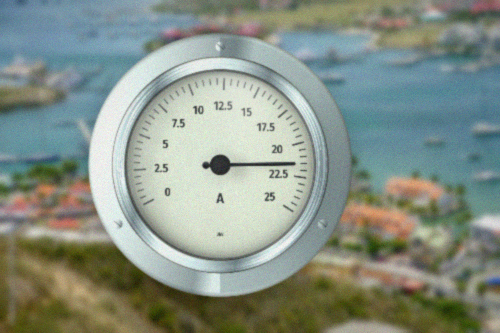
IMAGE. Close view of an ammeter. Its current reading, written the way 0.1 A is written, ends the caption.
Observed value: 21.5 A
